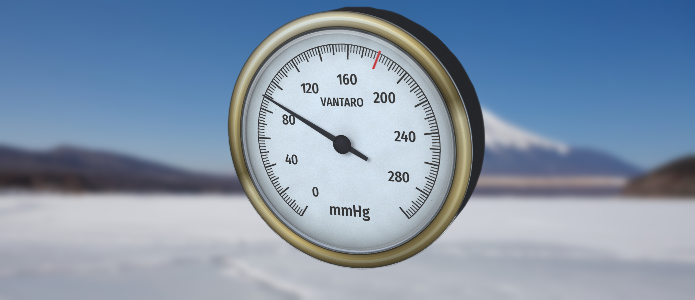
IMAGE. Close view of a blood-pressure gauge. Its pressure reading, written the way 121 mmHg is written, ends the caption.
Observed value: 90 mmHg
